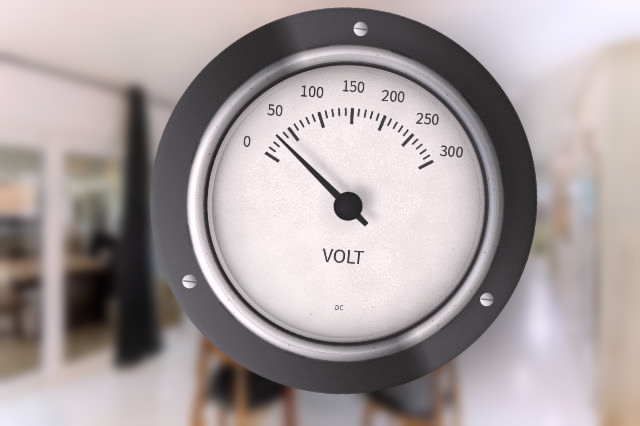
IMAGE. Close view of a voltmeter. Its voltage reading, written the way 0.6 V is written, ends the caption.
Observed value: 30 V
